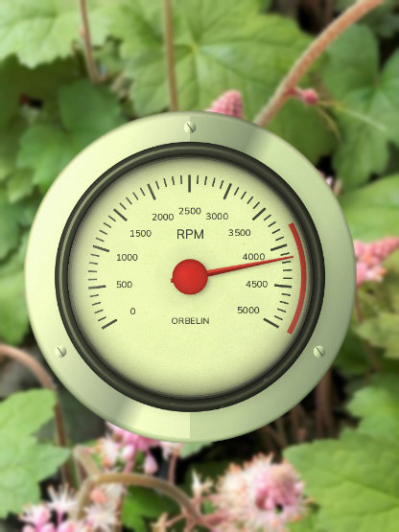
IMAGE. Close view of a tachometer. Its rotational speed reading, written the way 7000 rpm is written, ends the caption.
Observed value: 4150 rpm
